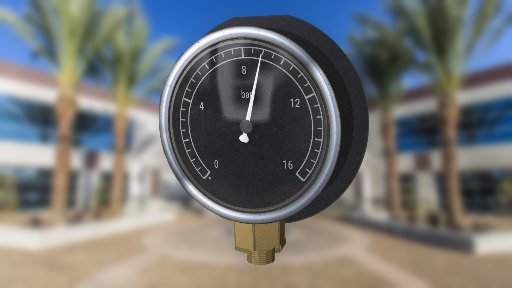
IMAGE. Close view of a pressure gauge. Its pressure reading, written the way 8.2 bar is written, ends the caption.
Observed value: 9 bar
